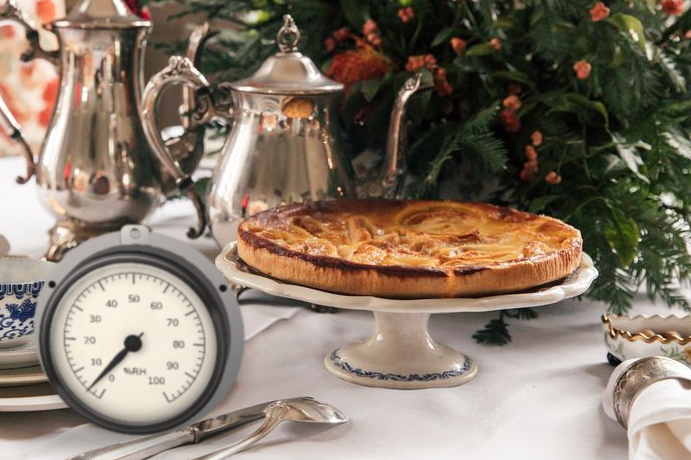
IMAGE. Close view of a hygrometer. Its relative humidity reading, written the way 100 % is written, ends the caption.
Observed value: 4 %
